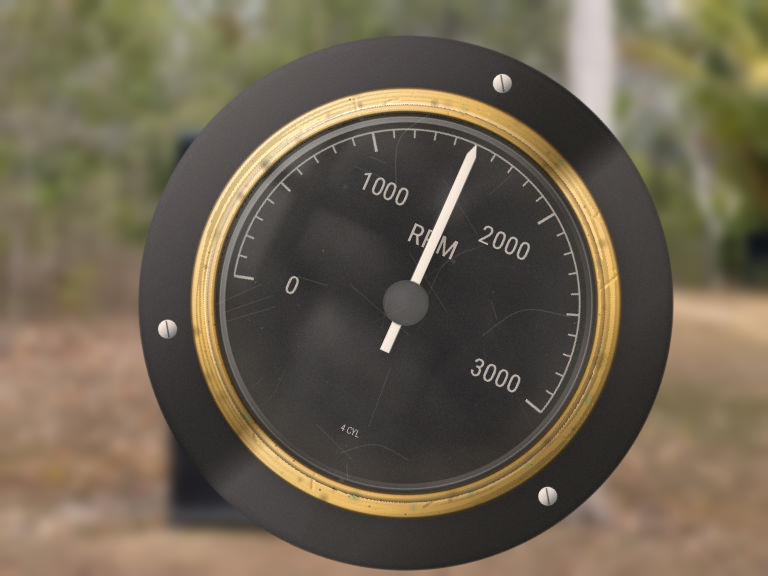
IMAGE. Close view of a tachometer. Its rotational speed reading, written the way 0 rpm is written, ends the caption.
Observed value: 1500 rpm
